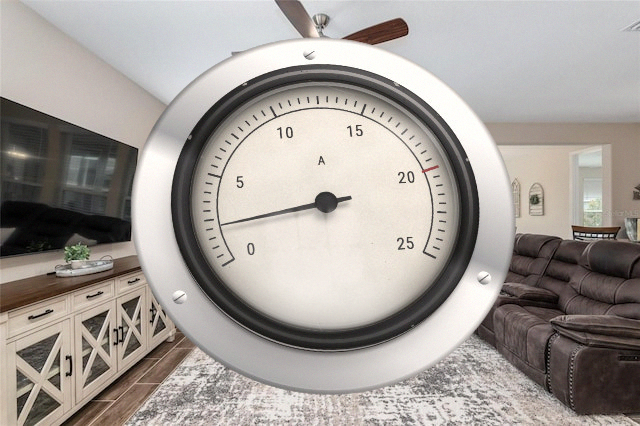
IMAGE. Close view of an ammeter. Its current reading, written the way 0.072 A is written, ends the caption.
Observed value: 2 A
